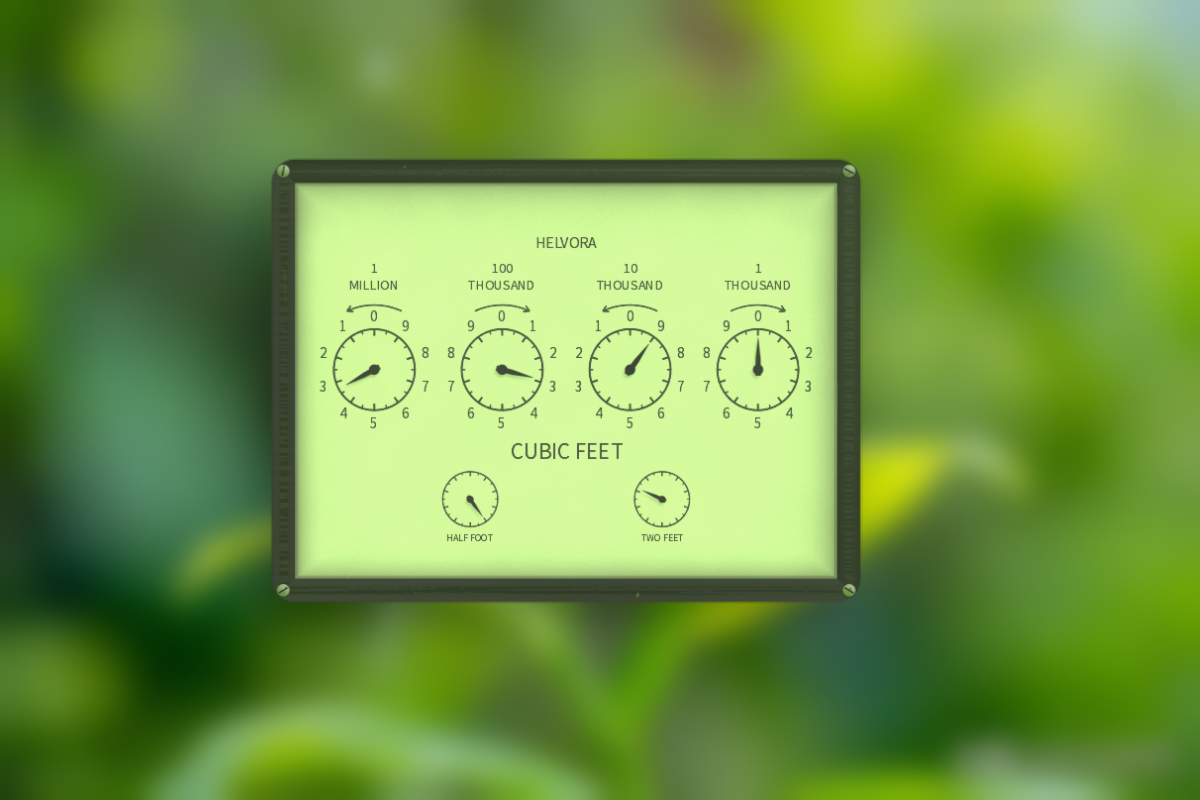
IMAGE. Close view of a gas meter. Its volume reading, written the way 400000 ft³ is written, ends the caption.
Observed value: 329000 ft³
